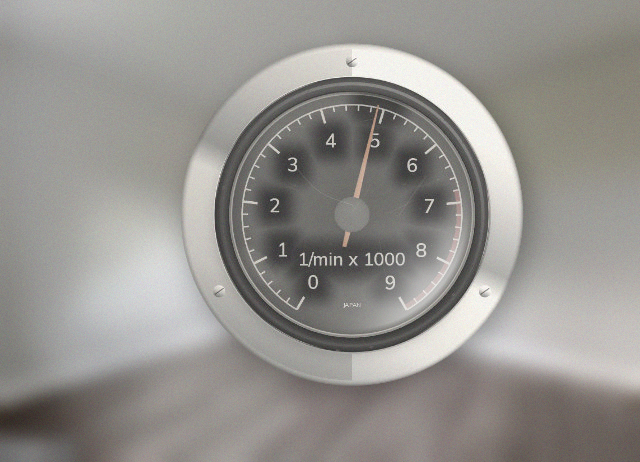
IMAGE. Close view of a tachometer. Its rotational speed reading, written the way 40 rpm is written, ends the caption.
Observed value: 4900 rpm
